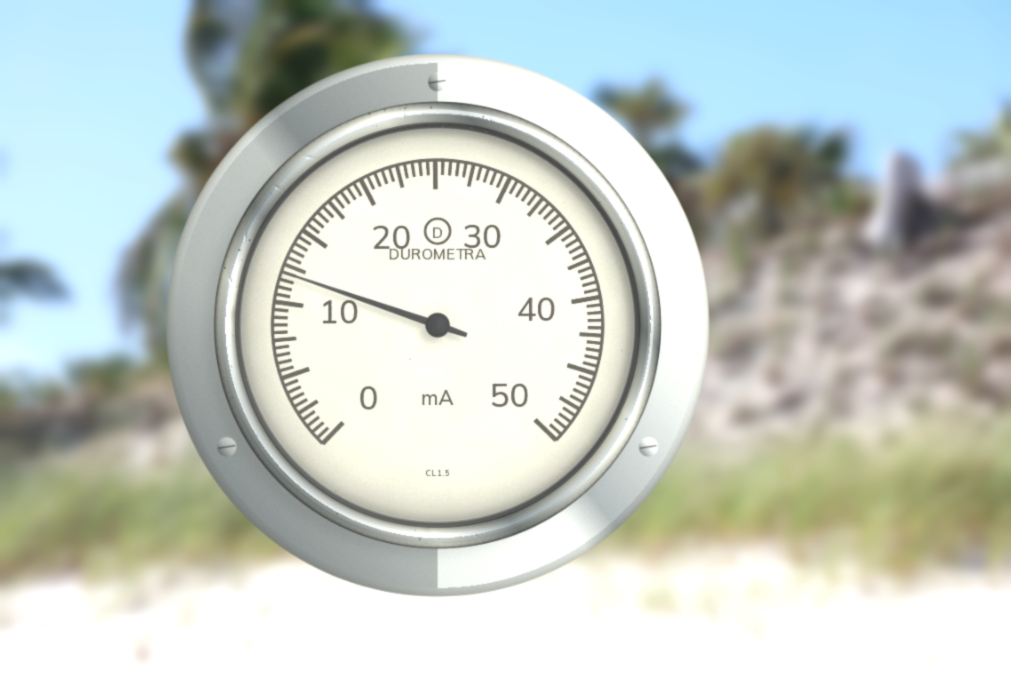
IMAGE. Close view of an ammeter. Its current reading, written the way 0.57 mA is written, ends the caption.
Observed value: 12 mA
